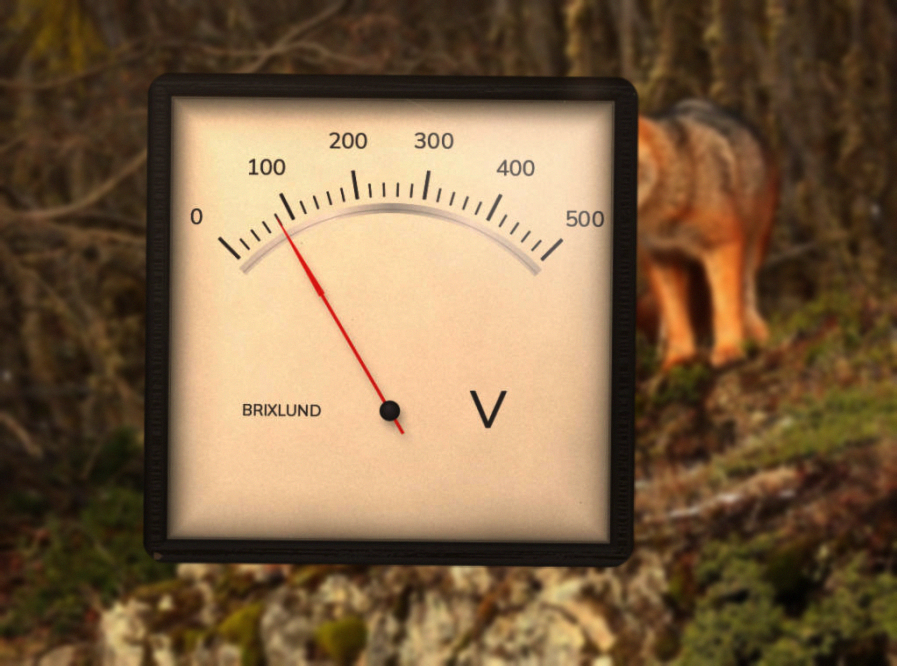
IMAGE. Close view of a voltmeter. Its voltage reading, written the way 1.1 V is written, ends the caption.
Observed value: 80 V
